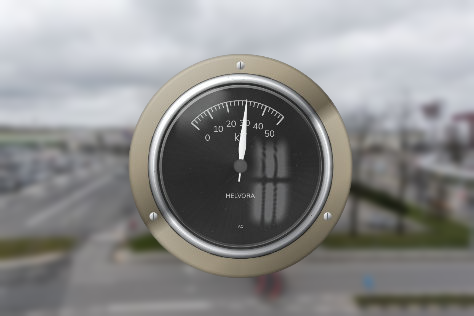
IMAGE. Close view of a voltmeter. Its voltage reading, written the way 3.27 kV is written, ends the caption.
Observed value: 30 kV
